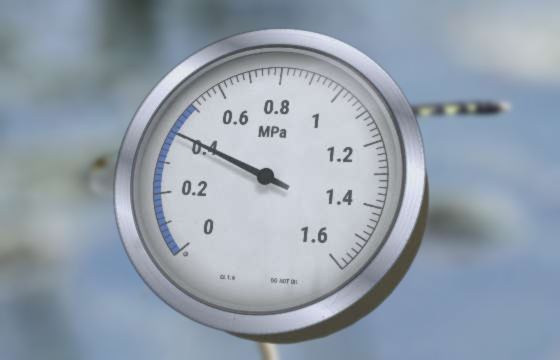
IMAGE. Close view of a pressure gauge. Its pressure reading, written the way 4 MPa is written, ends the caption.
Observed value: 0.4 MPa
